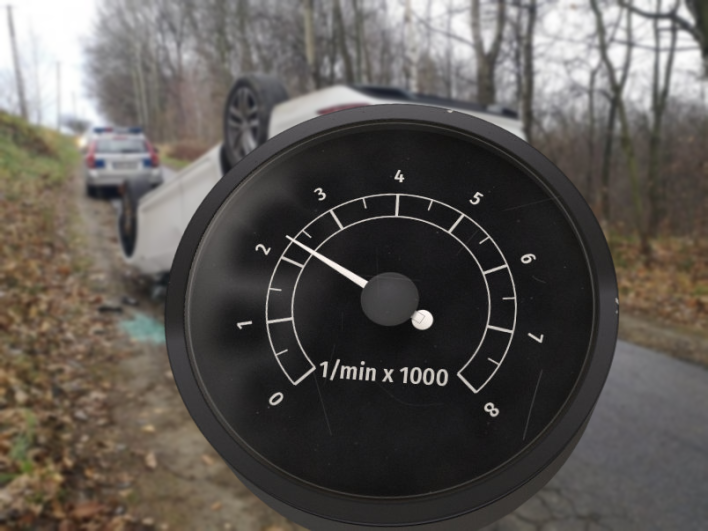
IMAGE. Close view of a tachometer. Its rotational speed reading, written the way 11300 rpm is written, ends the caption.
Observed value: 2250 rpm
